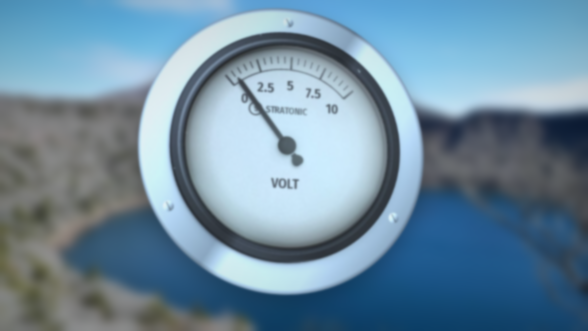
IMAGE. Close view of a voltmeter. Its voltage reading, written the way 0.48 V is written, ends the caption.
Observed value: 0.5 V
